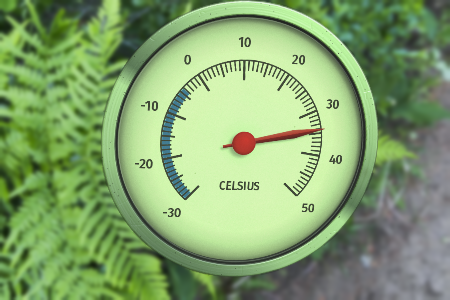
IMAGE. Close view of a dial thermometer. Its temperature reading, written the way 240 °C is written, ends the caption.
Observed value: 34 °C
